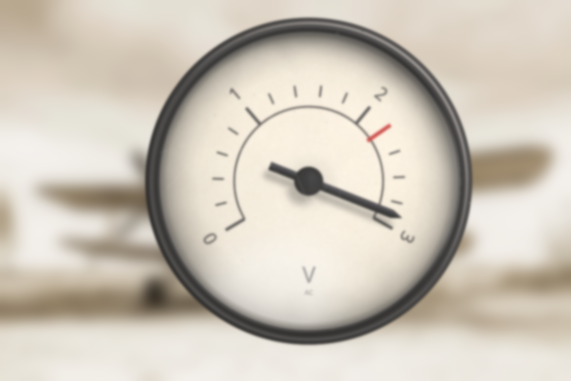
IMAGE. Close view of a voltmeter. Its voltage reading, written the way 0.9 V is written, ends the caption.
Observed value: 2.9 V
